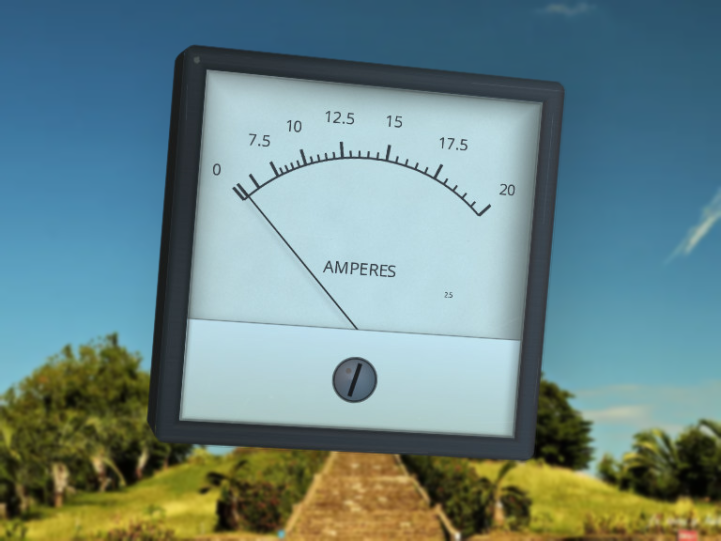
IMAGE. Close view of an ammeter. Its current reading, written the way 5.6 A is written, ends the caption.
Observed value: 2.5 A
